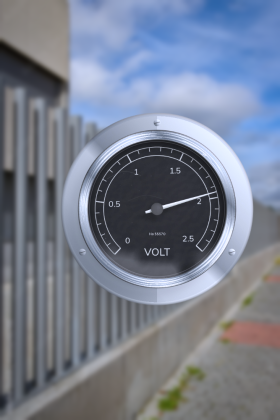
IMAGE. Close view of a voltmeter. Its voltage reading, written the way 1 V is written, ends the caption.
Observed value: 1.95 V
